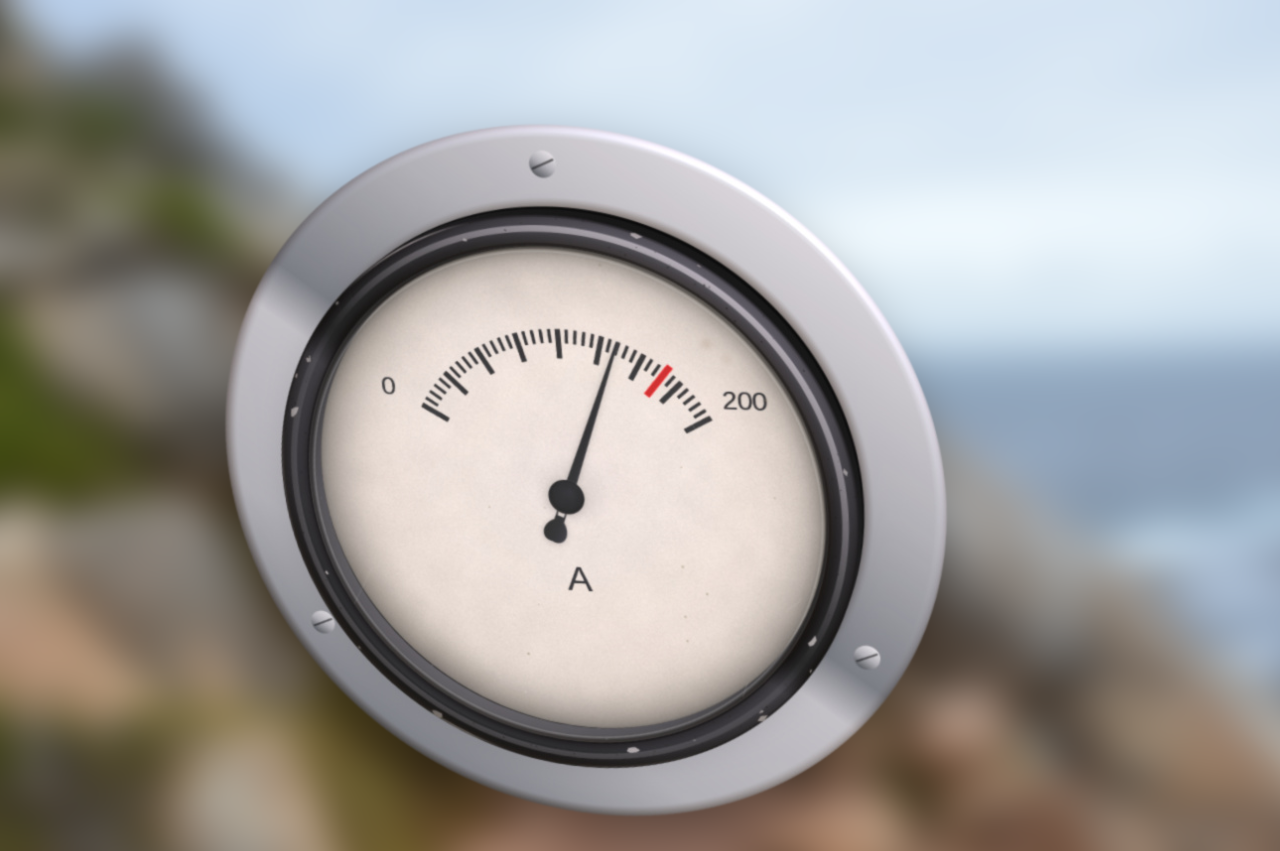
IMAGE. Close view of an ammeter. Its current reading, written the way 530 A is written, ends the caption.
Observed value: 135 A
